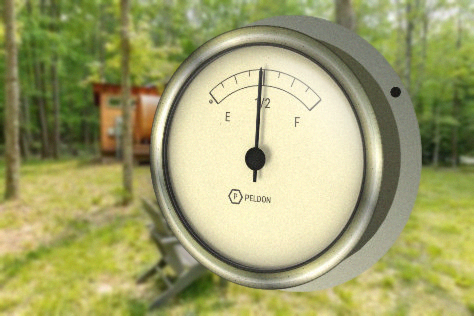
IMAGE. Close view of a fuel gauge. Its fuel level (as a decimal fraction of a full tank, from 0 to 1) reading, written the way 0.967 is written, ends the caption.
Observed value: 0.5
